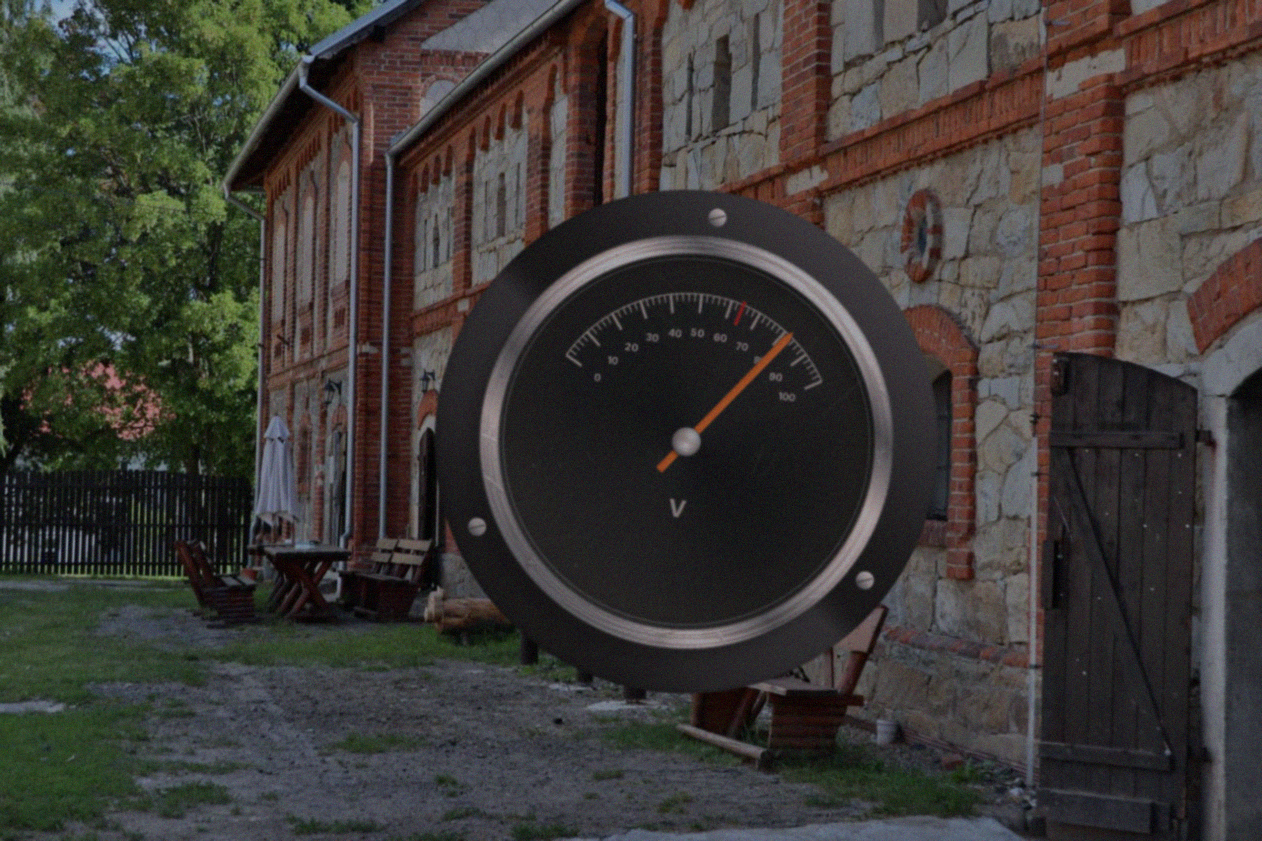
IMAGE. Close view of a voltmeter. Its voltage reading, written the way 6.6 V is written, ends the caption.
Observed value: 82 V
